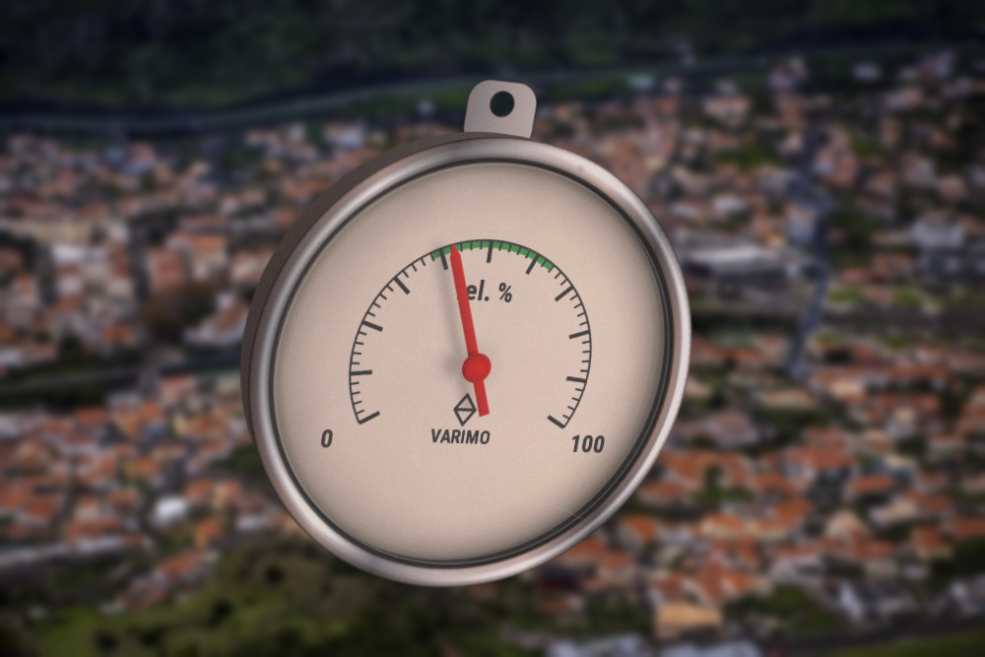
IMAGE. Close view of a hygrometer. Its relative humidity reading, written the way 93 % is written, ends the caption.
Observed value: 42 %
